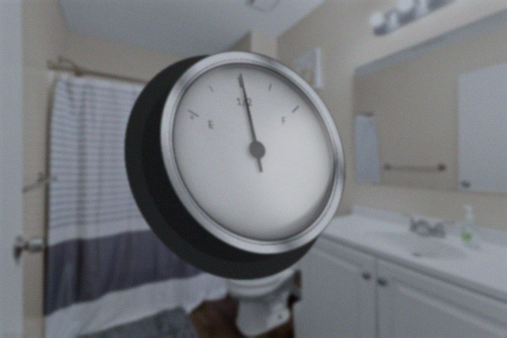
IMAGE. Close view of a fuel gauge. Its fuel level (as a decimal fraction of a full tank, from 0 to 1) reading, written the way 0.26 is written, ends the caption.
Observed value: 0.5
